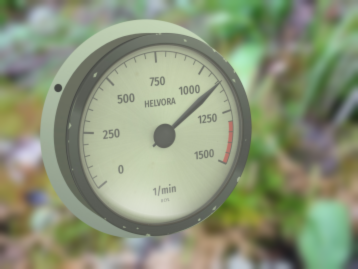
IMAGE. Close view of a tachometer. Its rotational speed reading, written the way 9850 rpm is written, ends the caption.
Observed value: 1100 rpm
